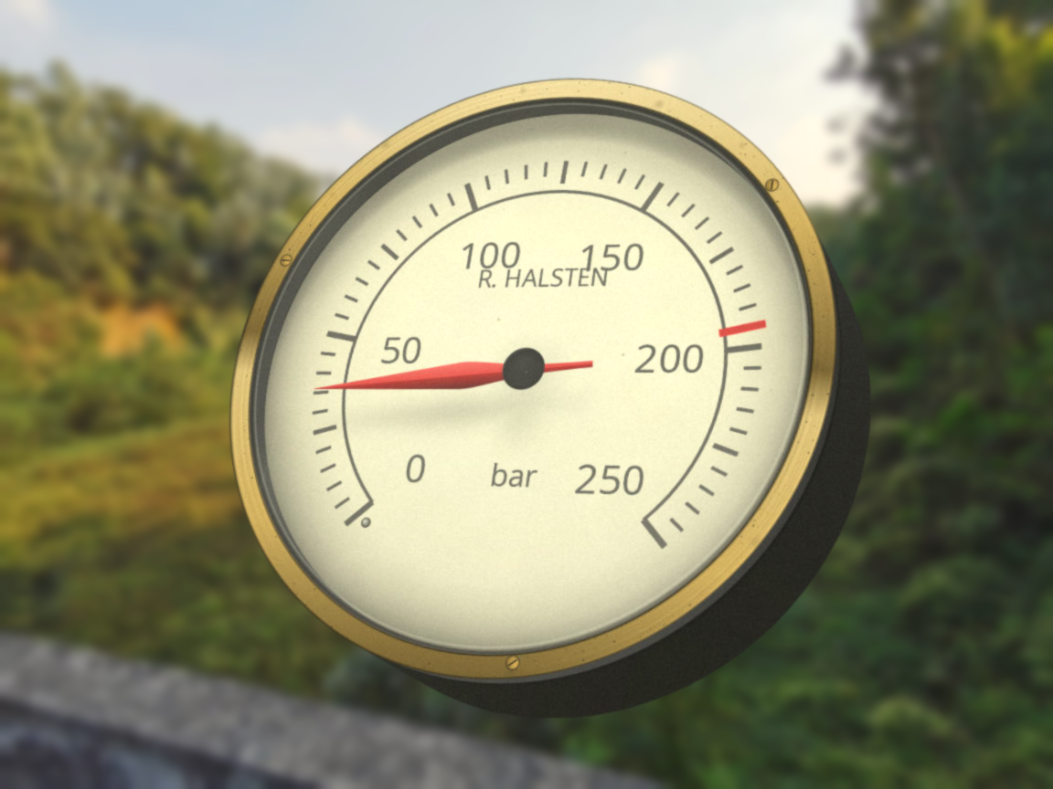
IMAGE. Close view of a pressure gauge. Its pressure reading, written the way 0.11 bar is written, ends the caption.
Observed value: 35 bar
